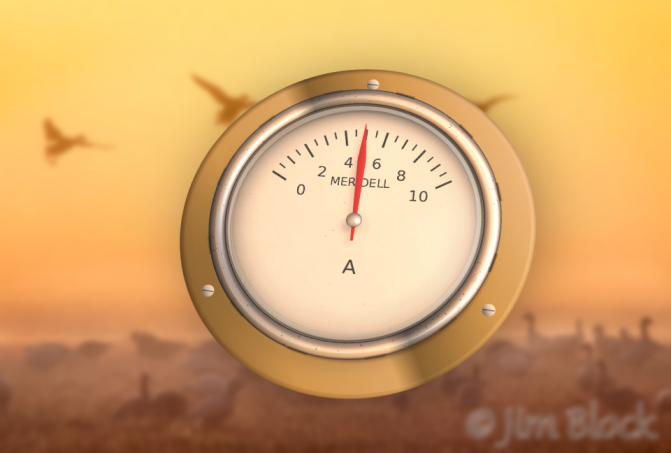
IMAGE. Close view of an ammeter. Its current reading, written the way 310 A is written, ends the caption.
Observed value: 5 A
